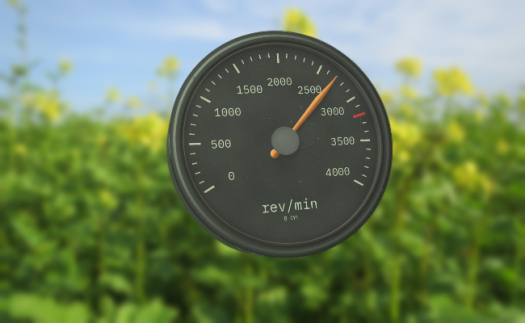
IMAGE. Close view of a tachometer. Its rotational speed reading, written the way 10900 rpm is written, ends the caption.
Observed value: 2700 rpm
